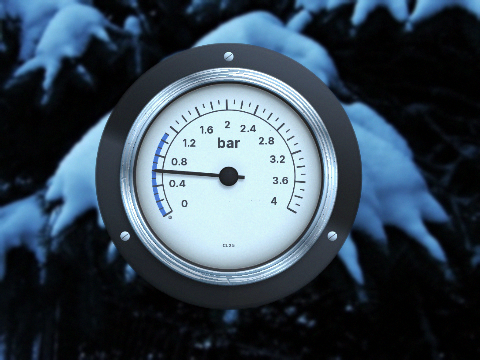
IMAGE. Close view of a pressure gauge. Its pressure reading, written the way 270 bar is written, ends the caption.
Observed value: 0.6 bar
